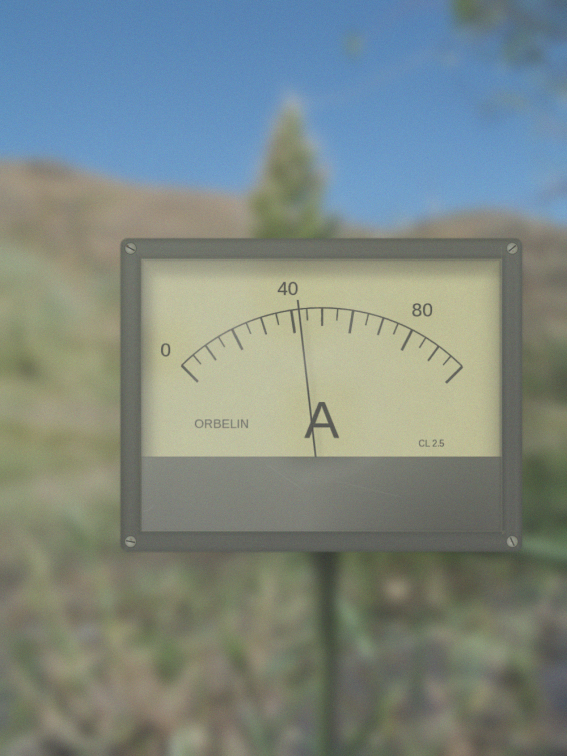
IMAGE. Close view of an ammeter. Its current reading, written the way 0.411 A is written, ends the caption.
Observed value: 42.5 A
